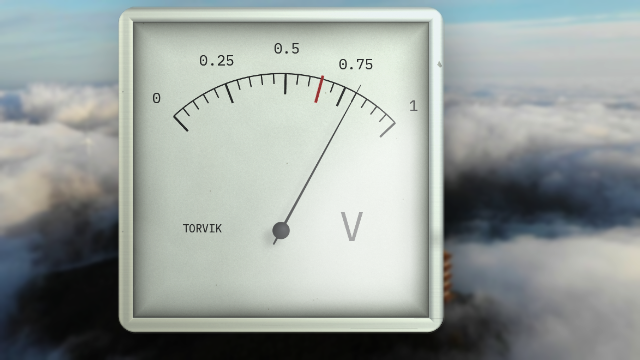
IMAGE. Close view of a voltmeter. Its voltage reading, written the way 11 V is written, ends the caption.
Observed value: 0.8 V
